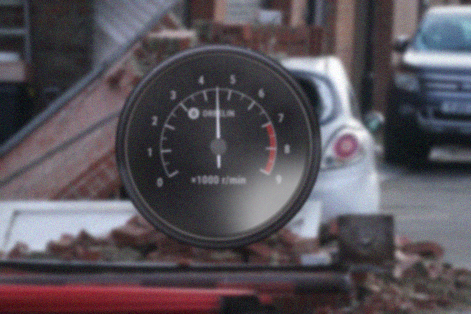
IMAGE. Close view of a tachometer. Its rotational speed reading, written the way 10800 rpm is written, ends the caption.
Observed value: 4500 rpm
